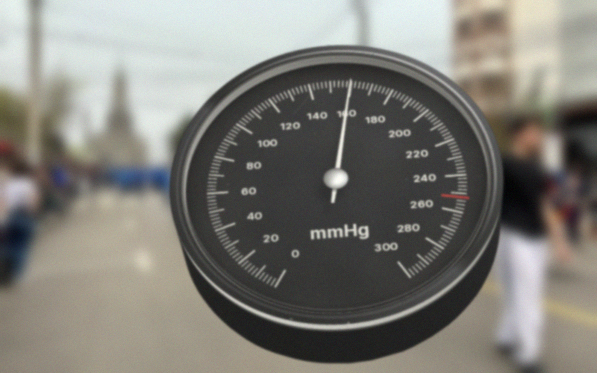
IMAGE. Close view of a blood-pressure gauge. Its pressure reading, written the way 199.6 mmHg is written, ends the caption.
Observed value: 160 mmHg
